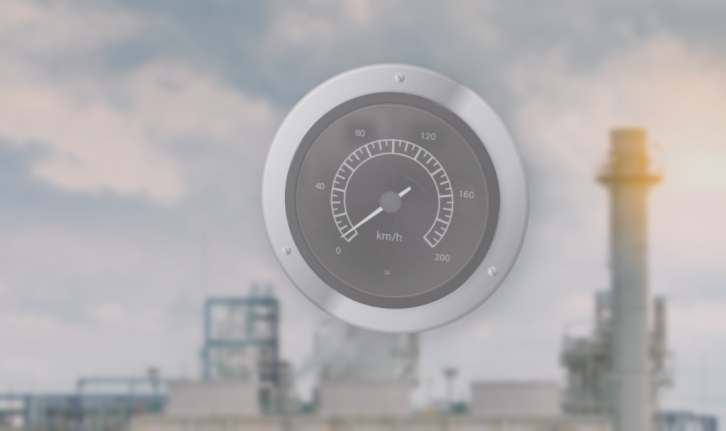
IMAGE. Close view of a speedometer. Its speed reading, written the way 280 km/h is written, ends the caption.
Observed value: 5 km/h
